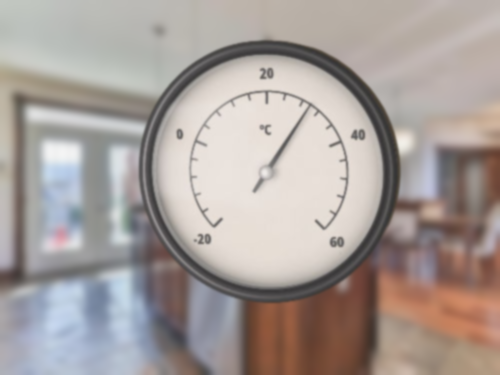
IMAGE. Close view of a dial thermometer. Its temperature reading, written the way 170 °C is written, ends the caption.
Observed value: 30 °C
